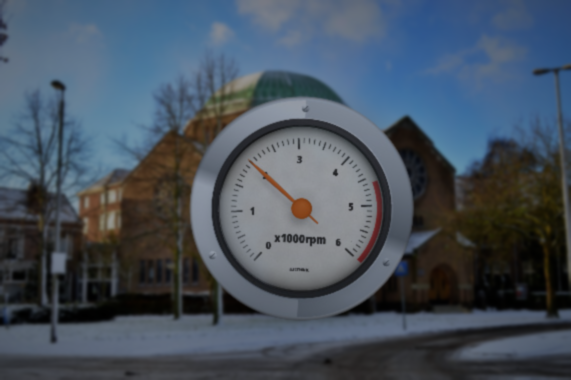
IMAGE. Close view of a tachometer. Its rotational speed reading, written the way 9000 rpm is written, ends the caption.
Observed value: 2000 rpm
